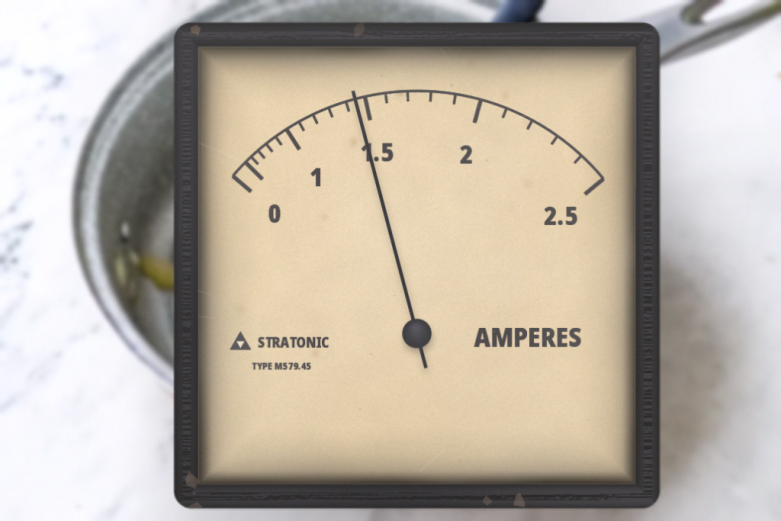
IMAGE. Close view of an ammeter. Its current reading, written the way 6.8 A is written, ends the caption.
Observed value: 1.45 A
